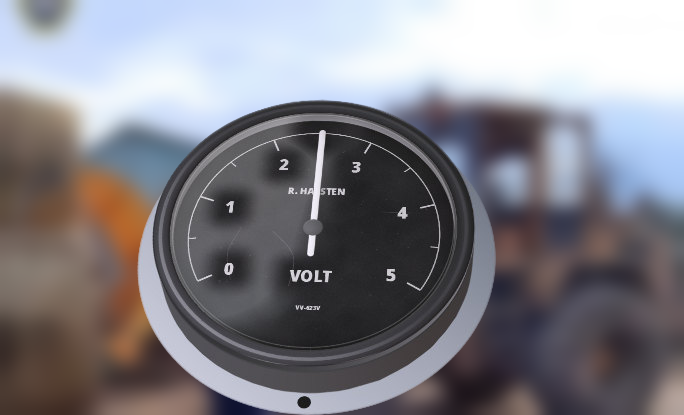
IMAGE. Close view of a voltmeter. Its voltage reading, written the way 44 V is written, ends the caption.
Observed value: 2.5 V
